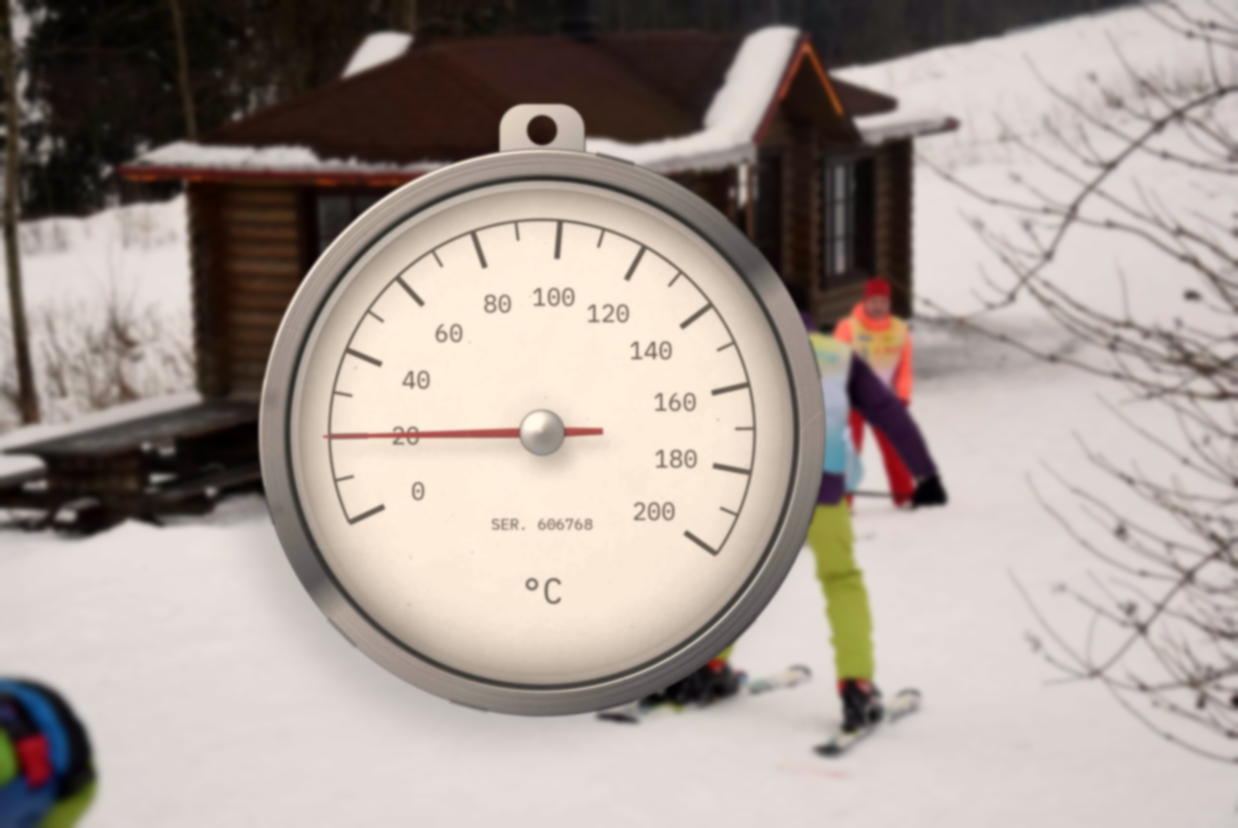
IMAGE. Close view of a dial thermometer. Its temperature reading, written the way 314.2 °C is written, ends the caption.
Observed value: 20 °C
